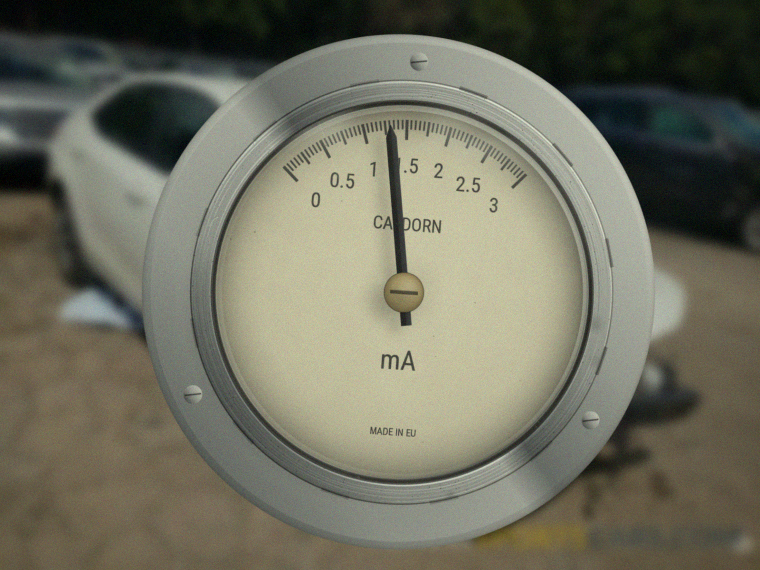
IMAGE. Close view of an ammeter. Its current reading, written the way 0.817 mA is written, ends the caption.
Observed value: 1.3 mA
